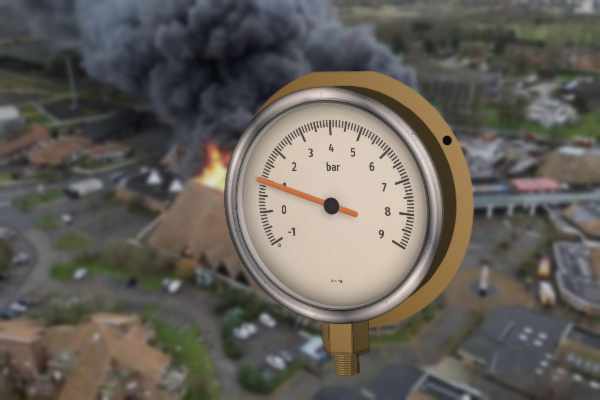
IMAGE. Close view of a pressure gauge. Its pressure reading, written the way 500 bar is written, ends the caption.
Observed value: 1 bar
